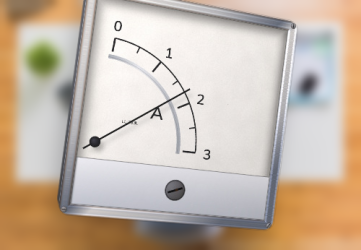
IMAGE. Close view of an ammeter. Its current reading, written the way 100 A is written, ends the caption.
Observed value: 1.75 A
